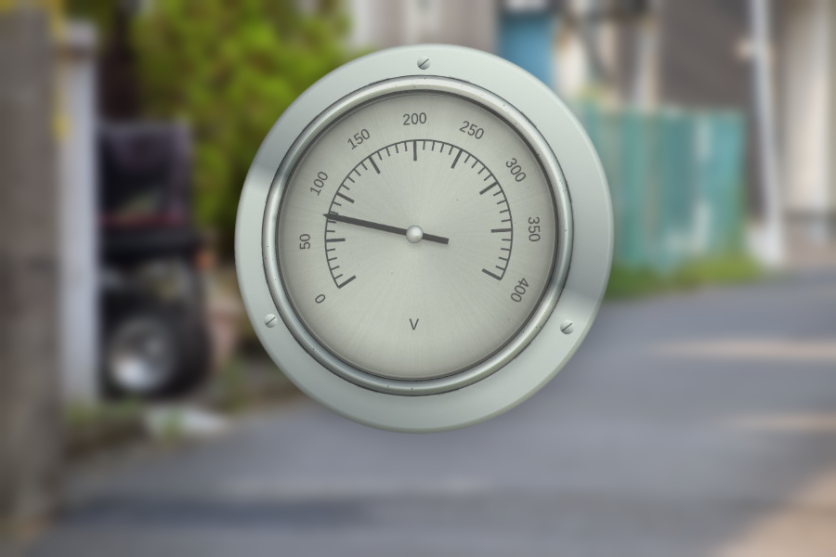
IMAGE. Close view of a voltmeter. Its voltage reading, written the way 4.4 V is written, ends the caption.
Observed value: 75 V
